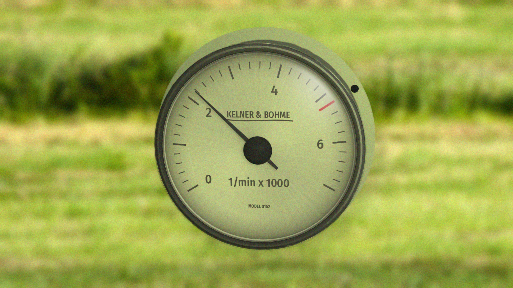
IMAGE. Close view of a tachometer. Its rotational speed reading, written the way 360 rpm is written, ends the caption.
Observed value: 2200 rpm
